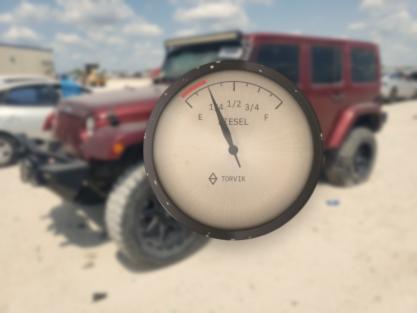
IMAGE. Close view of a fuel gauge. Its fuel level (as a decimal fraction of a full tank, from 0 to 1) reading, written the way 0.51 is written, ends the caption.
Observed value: 0.25
